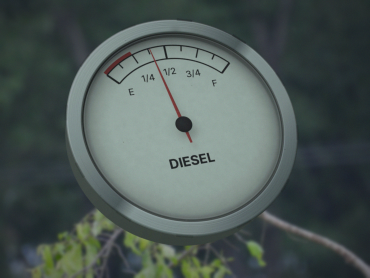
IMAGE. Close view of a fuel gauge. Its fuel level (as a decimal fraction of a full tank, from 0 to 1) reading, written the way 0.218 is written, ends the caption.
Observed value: 0.375
